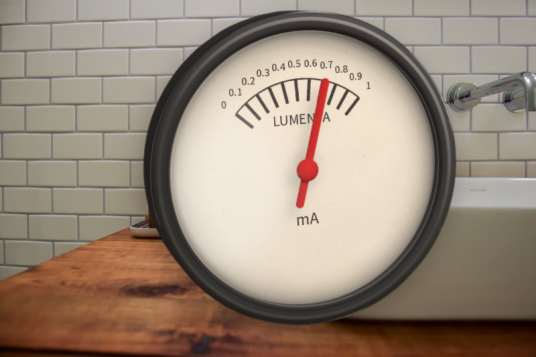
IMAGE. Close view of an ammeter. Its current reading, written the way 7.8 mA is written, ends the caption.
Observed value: 0.7 mA
